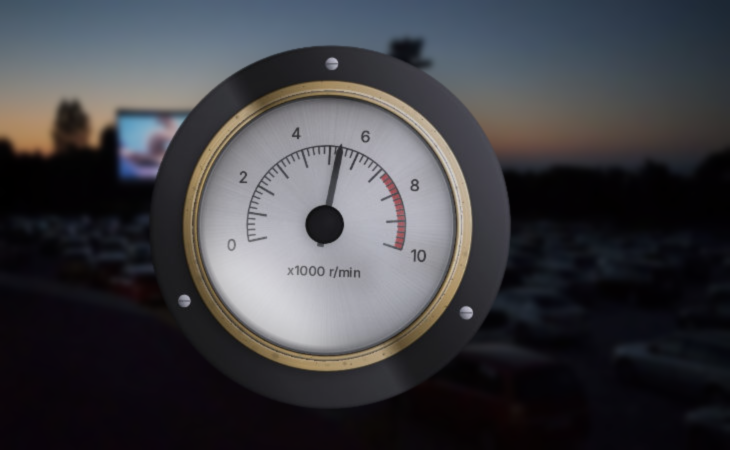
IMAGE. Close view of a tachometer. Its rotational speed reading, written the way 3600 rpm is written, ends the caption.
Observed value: 5400 rpm
